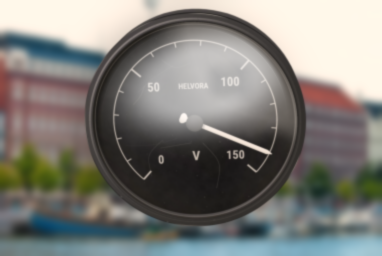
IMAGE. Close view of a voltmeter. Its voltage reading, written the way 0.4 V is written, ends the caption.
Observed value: 140 V
